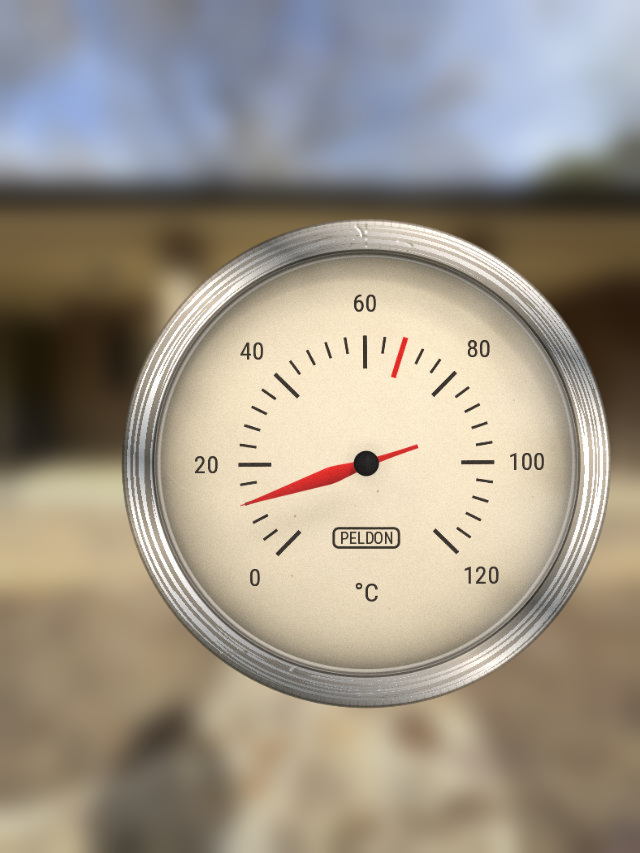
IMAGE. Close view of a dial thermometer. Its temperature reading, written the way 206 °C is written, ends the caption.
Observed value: 12 °C
